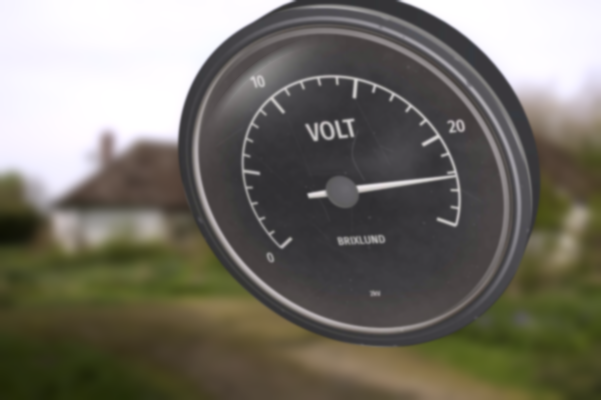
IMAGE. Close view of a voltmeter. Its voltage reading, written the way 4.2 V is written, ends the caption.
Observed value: 22 V
